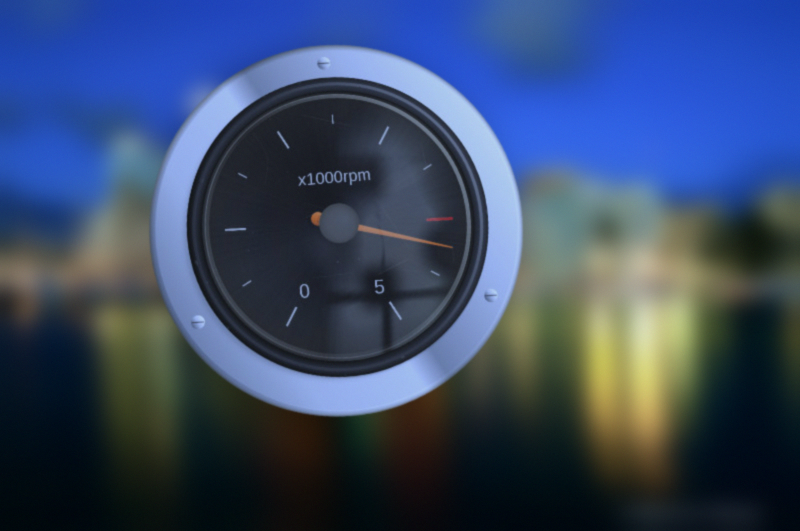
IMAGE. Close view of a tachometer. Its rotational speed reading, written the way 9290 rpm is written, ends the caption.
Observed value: 4250 rpm
